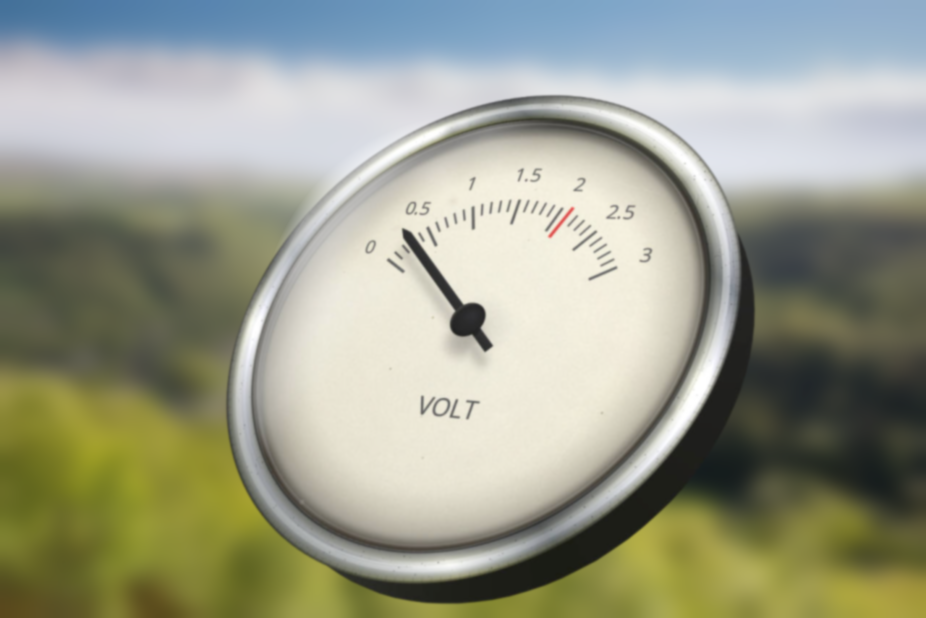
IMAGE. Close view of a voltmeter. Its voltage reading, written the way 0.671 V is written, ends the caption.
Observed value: 0.3 V
